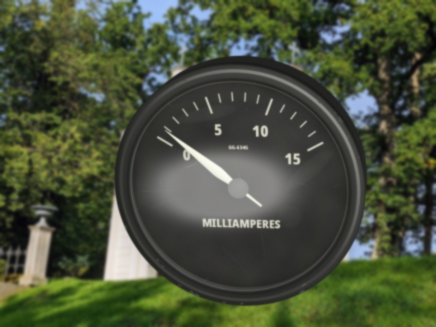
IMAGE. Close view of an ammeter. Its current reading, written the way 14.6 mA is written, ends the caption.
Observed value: 1 mA
